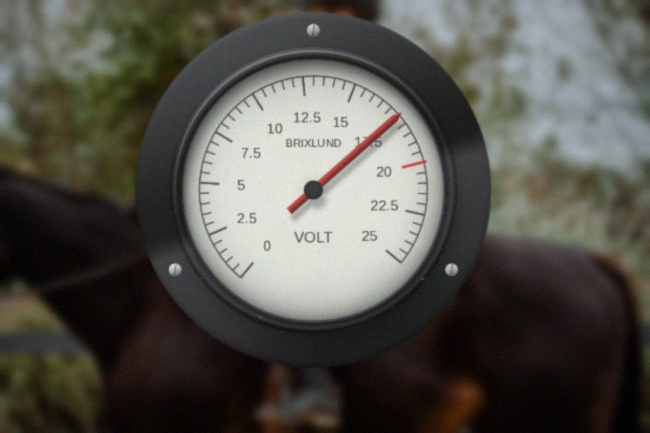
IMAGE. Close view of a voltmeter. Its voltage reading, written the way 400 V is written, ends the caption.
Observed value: 17.5 V
